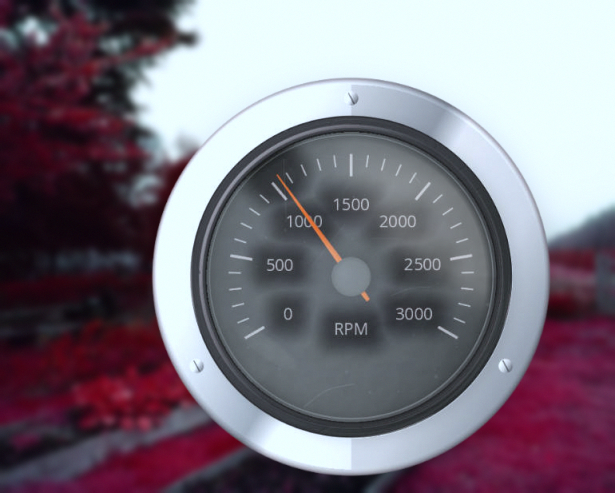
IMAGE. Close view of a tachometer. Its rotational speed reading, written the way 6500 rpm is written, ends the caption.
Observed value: 1050 rpm
